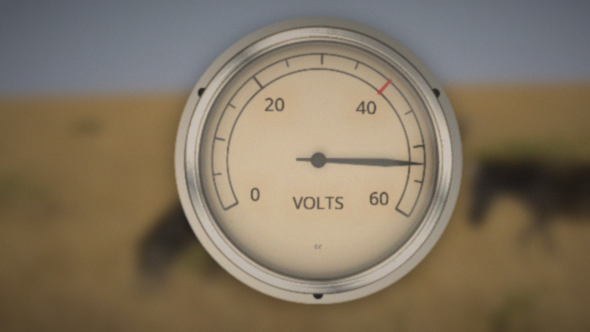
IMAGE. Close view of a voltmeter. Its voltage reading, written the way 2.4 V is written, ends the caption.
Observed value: 52.5 V
